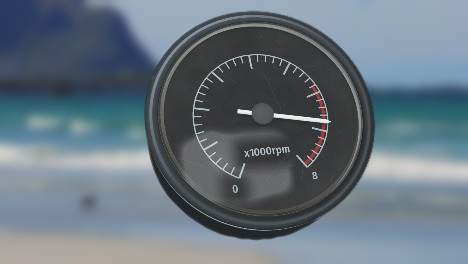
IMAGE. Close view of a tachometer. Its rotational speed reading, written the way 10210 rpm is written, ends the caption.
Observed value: 6800 rpm
